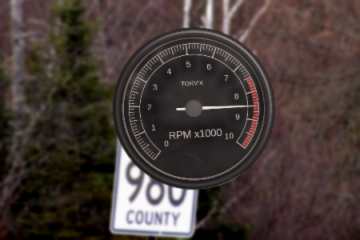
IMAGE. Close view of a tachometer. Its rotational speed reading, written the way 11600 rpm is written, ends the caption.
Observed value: 8500 rpm
